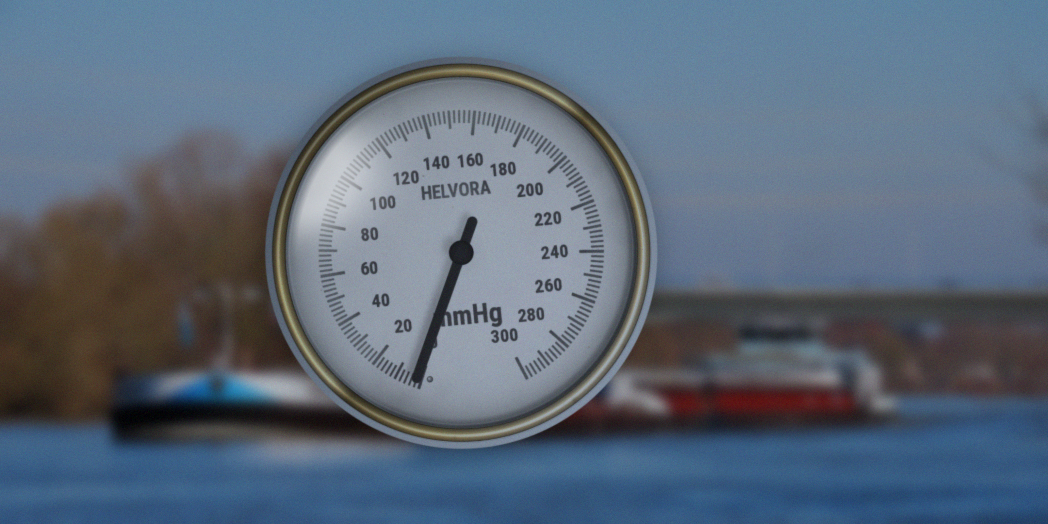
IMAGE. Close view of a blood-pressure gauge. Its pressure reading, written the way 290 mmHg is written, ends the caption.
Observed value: 2 mmHg
